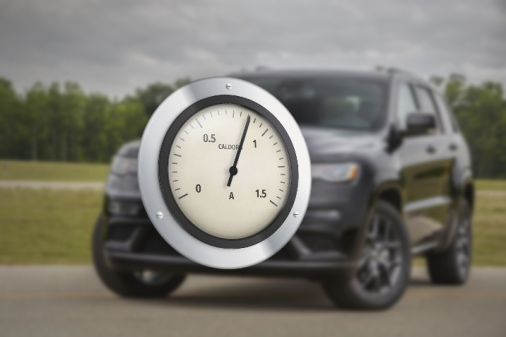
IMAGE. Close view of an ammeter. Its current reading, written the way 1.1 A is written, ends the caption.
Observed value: 0.85 A
